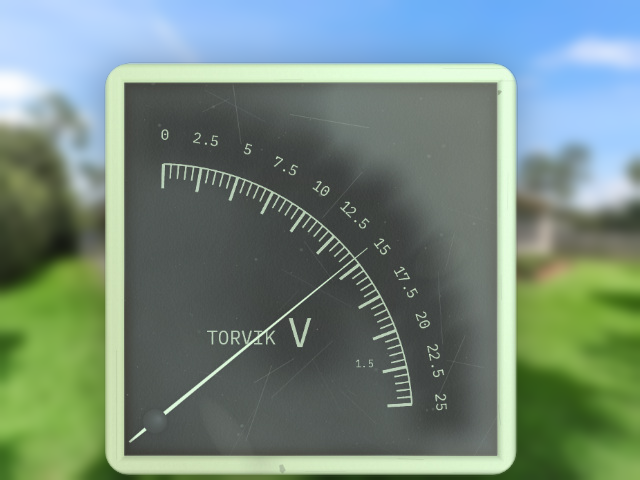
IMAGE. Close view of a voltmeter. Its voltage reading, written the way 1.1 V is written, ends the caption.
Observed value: 14.5 V
